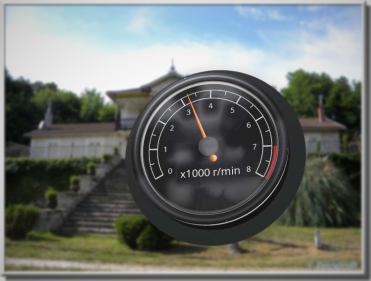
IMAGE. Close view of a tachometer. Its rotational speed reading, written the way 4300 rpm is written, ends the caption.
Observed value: 3250 rpm
